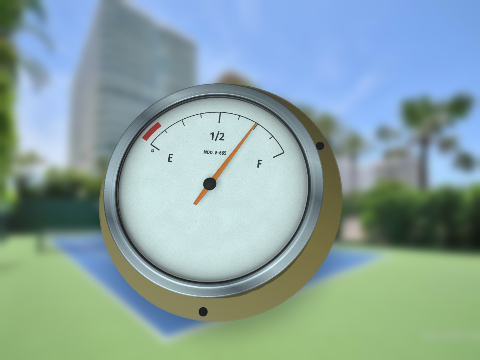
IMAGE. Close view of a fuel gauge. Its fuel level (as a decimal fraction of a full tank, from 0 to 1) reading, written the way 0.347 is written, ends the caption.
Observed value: 0.75
